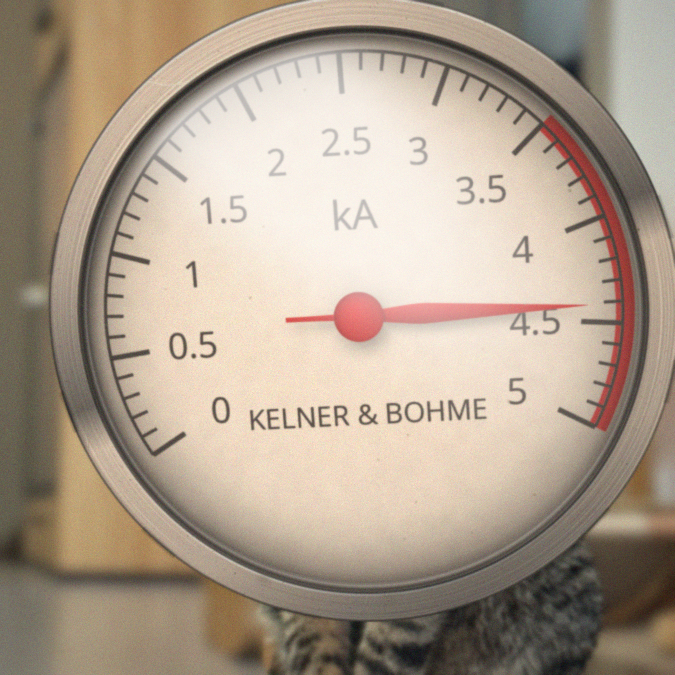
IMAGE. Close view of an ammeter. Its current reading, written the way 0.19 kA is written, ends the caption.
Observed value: 4.4 kA
